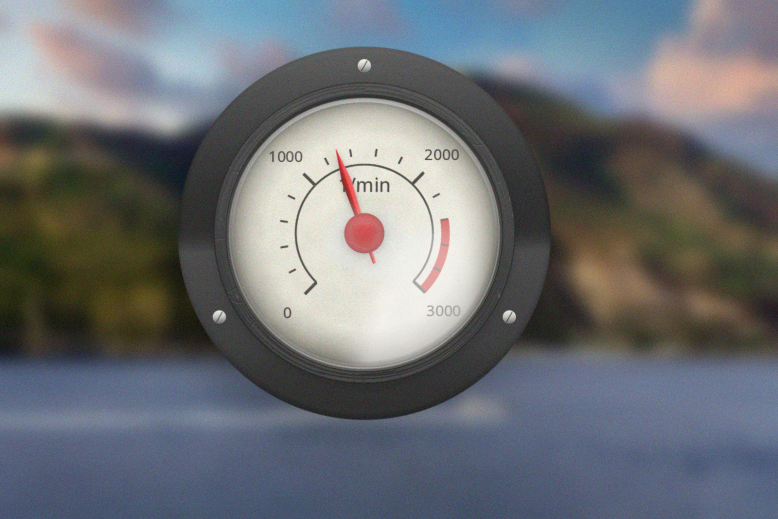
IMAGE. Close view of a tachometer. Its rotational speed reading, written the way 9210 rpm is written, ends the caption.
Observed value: 1300 rpm
